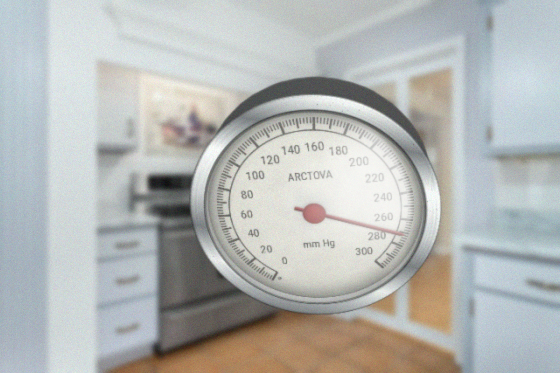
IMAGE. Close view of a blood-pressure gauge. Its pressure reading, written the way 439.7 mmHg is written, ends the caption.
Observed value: 270 mmHg
